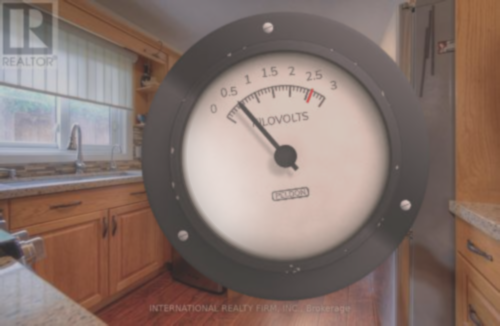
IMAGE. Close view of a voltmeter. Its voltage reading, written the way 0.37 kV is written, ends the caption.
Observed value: 0.5 kV
